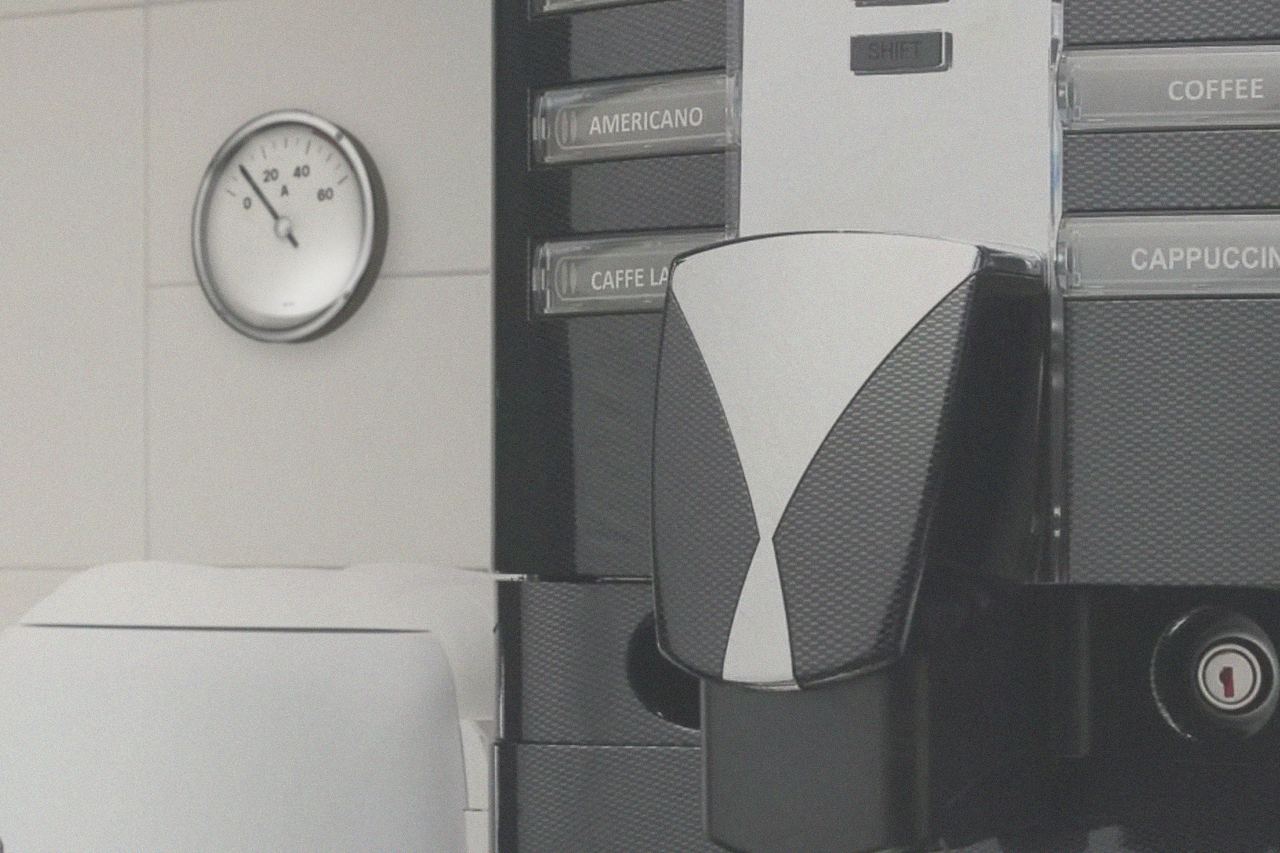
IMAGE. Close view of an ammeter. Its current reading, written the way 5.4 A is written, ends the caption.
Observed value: 10 A
